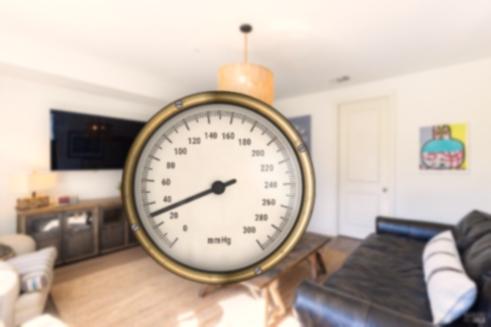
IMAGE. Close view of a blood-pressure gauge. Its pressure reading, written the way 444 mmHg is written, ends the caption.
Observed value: 30 mmHg
